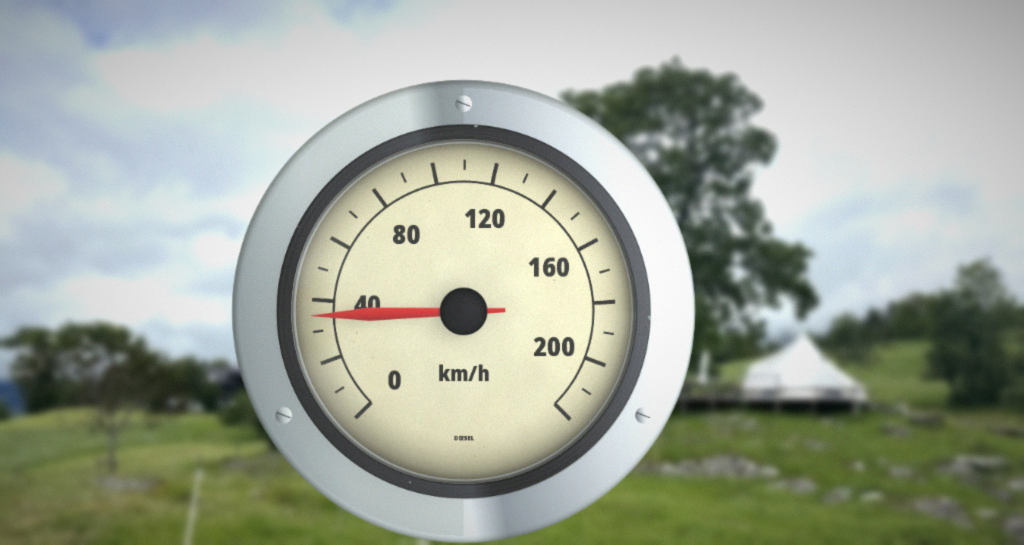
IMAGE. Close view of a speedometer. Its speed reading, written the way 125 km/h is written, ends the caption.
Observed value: 35 km/h
